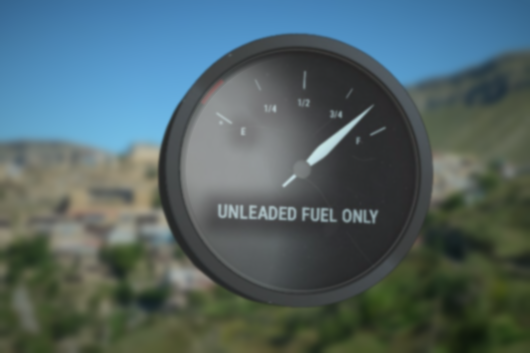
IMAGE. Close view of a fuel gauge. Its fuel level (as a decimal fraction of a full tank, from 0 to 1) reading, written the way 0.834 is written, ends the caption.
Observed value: 0.875
